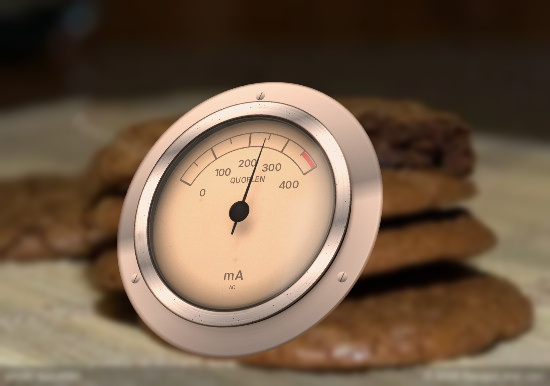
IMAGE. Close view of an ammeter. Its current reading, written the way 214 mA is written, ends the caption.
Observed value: 250 mA
